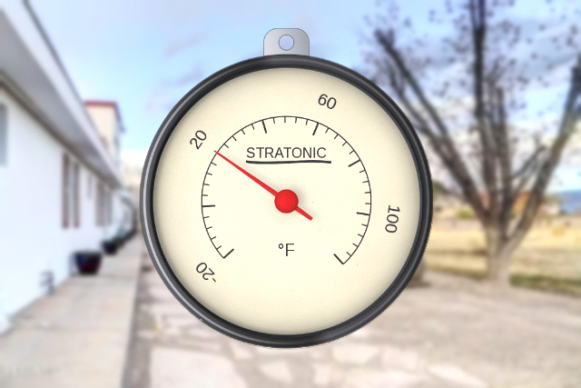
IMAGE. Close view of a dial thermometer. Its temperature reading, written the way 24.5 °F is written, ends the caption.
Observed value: 20 °F
